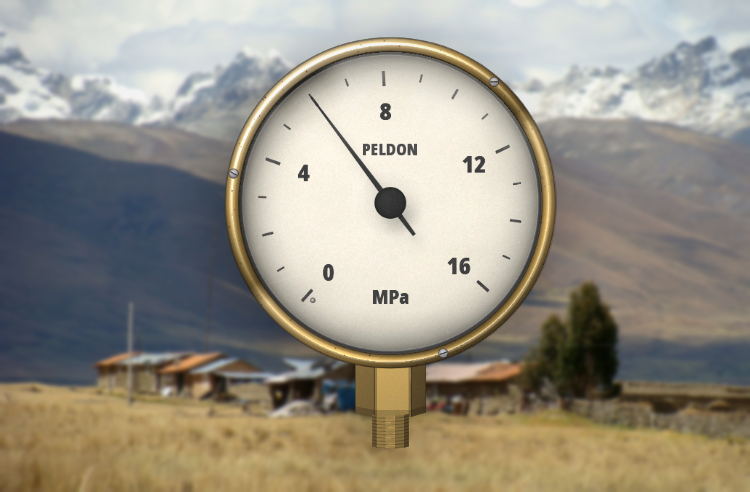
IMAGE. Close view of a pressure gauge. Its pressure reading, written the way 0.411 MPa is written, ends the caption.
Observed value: 6 MPa
